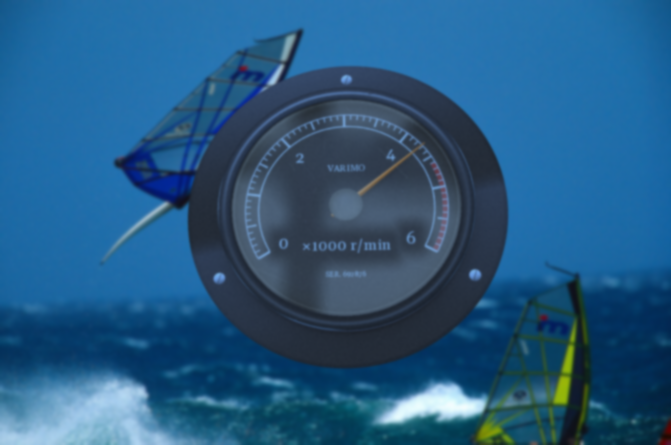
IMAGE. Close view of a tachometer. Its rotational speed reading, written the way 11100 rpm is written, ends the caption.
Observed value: 4300 rpm
